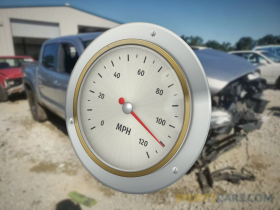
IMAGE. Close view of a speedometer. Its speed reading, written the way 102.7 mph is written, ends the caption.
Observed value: 110 mph
